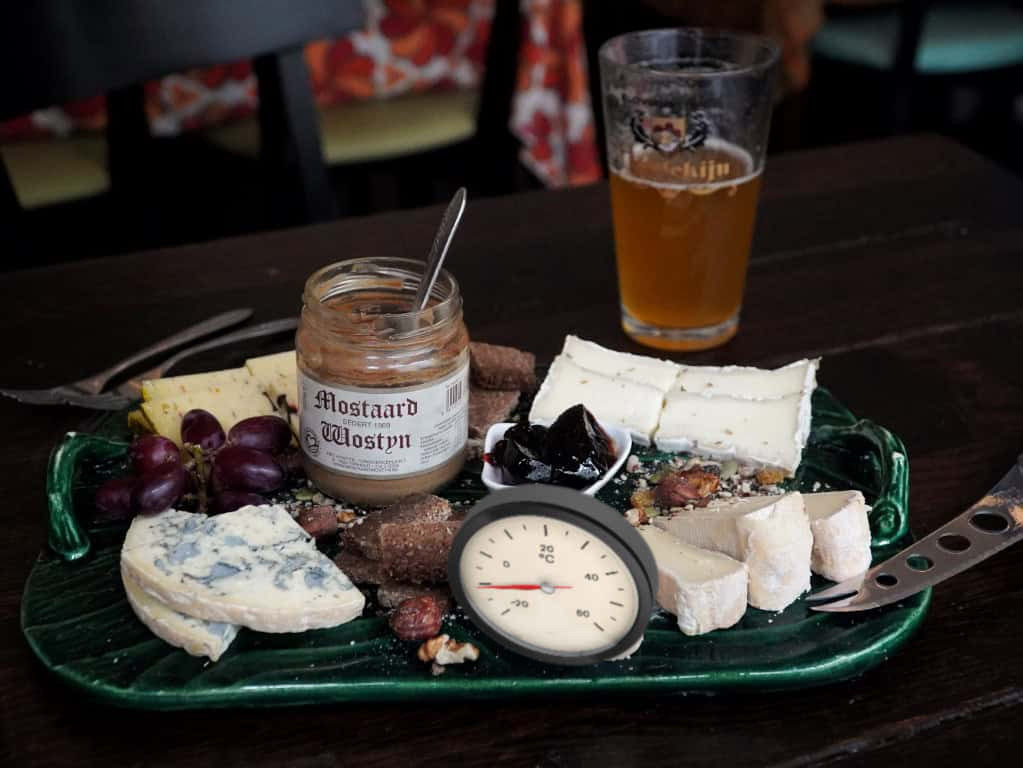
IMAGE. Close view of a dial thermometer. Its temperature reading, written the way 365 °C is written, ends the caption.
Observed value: -10 °C
